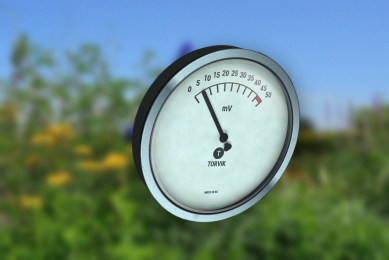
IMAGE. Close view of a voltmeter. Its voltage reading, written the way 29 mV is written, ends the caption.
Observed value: 5 mV
